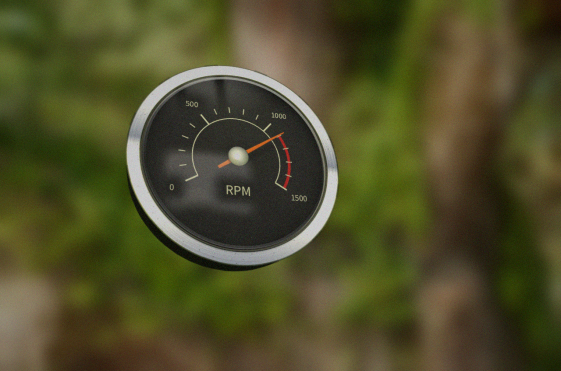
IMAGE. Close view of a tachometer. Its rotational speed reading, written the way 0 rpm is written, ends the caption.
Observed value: 1100 rpm
